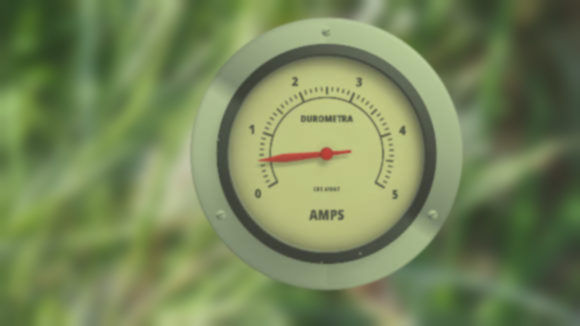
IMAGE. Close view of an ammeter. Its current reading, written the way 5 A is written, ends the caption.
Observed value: 0.5 A
